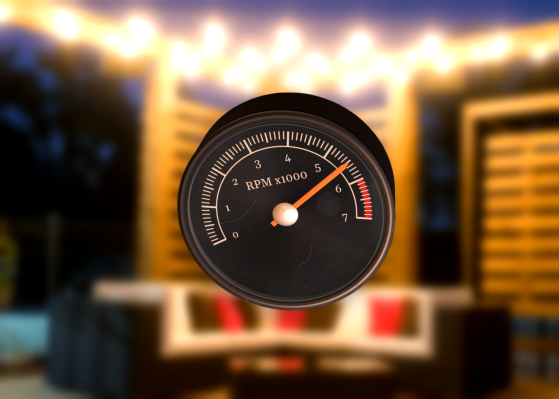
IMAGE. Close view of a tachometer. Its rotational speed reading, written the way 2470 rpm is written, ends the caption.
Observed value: 5500 rpm
